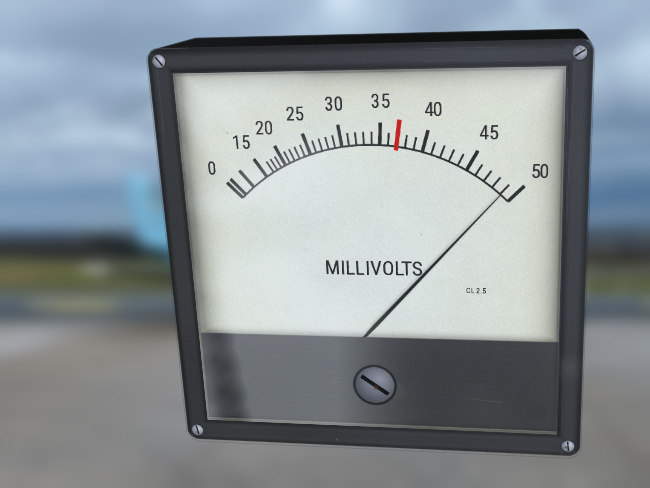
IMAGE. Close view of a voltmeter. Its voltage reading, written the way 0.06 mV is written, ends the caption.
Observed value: 49 mV
